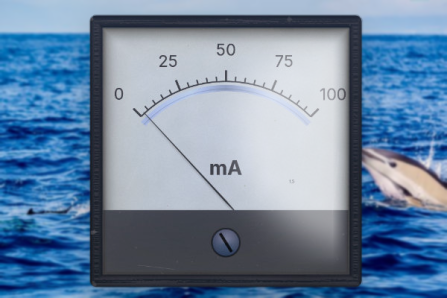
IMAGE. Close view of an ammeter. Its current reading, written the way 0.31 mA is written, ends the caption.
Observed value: 2.5 mA
